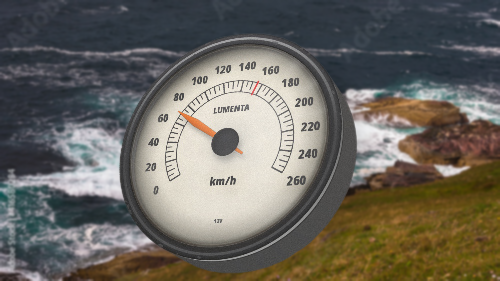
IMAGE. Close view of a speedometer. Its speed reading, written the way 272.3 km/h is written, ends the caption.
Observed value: 70 km/h
